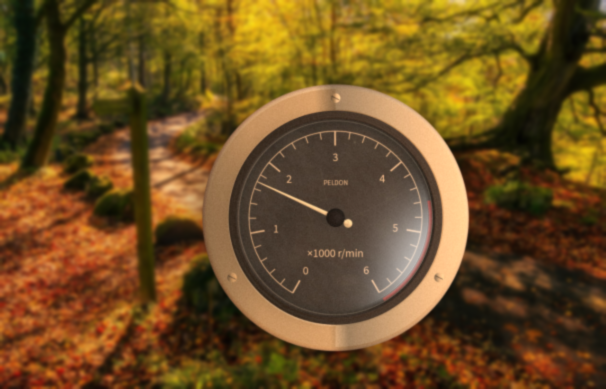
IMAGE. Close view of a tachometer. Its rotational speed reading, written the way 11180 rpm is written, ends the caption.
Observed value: 1700 rpm
